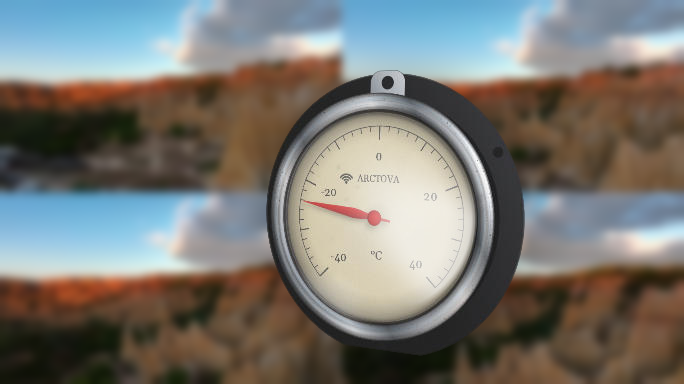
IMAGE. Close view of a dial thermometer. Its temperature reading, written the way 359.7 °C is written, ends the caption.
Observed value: -24 °C
